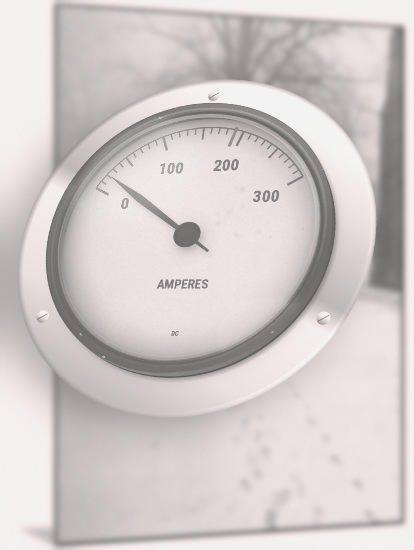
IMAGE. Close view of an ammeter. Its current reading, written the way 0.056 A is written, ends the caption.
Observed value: 20 A
